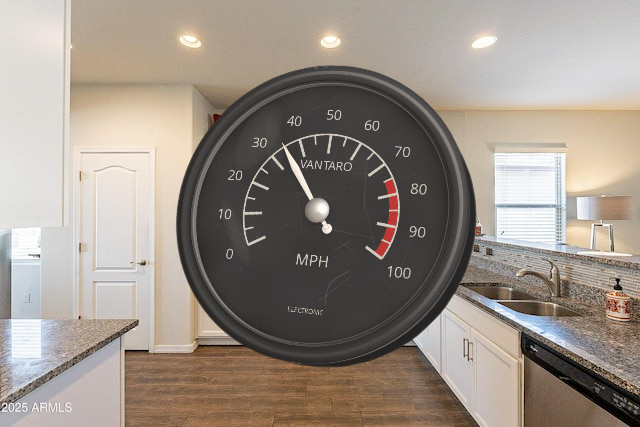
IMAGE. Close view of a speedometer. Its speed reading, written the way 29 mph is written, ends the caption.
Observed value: 35 mph
